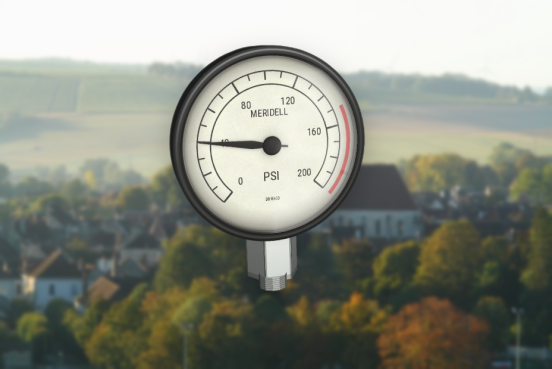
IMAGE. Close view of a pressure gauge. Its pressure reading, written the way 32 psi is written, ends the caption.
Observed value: 40 psi
